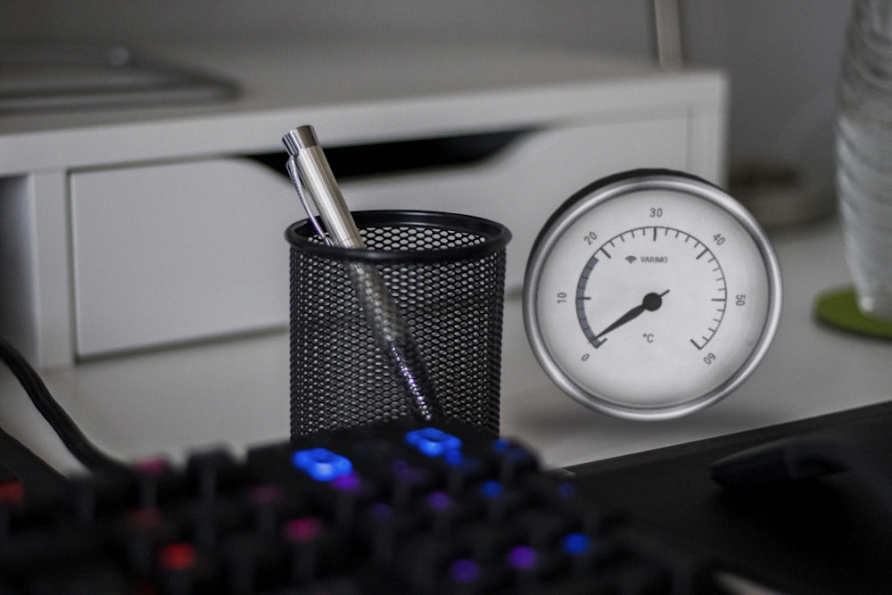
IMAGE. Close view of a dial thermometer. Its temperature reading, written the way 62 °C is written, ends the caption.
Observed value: 2 °C
